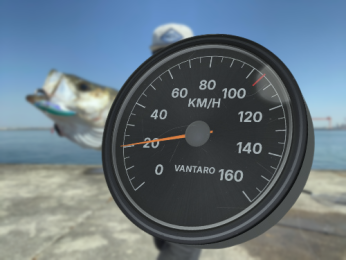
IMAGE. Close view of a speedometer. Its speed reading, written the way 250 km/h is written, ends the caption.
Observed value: 20 km/h
